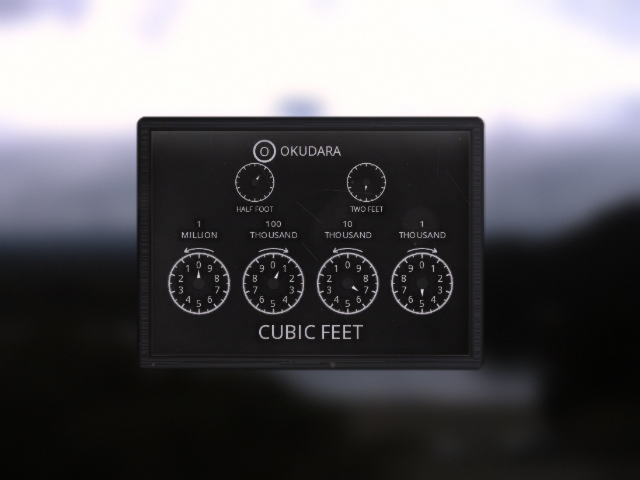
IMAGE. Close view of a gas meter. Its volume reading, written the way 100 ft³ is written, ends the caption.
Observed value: 6500 ft³
